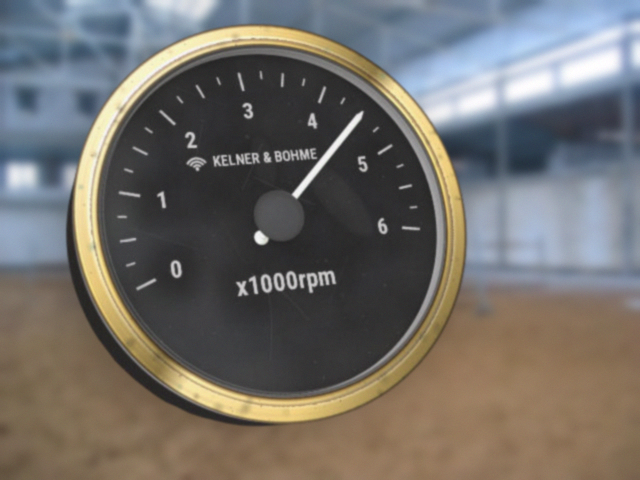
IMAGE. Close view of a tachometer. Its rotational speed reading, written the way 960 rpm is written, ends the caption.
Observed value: 4500 rpm
